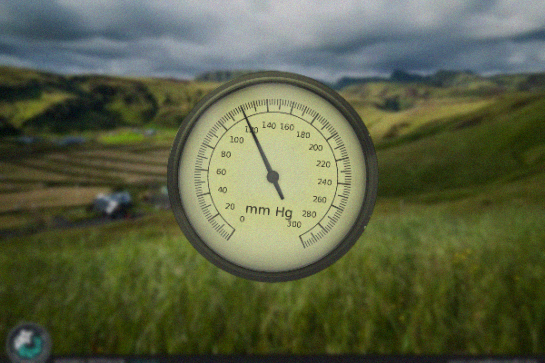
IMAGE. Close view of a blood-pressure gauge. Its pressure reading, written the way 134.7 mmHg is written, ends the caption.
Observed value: 120 mmHg
